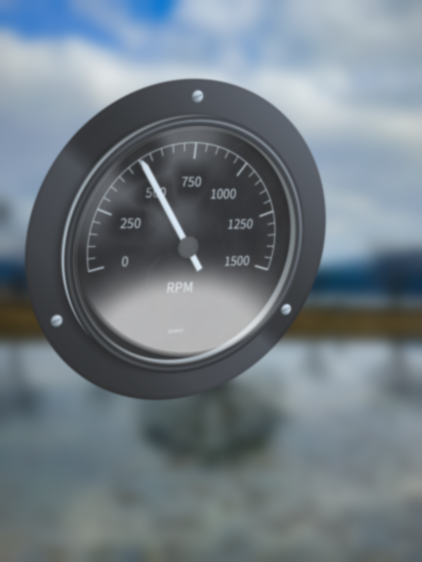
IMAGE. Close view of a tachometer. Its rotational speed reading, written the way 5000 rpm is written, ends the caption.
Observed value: 500 rpm
